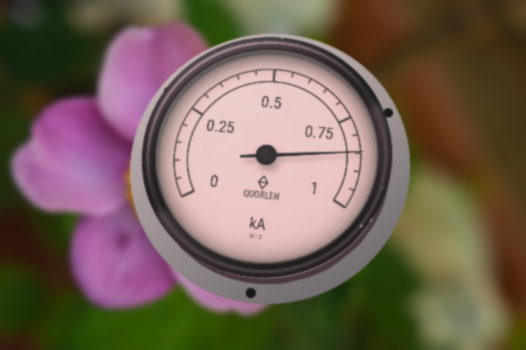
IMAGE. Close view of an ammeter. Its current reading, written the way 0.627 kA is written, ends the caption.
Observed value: 0.85 kA
